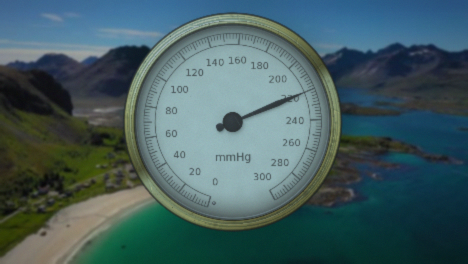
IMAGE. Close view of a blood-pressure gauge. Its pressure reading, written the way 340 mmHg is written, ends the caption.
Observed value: 220 mmHg
